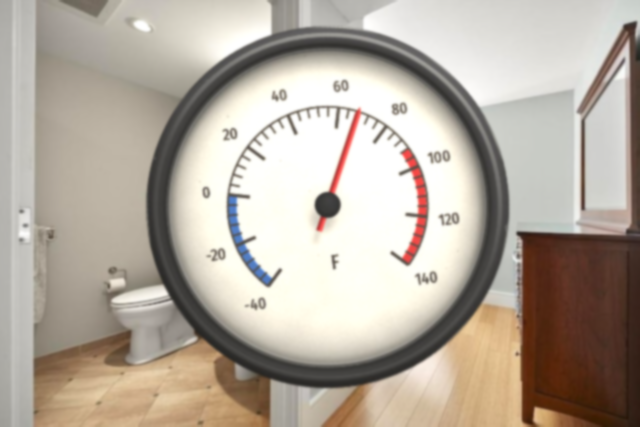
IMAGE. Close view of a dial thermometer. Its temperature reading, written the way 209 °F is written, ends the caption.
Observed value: 68 °F
